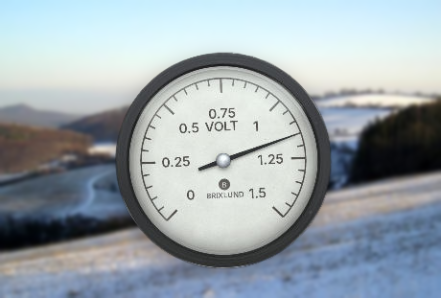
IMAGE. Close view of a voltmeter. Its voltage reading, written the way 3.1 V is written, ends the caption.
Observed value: 1.15 V
